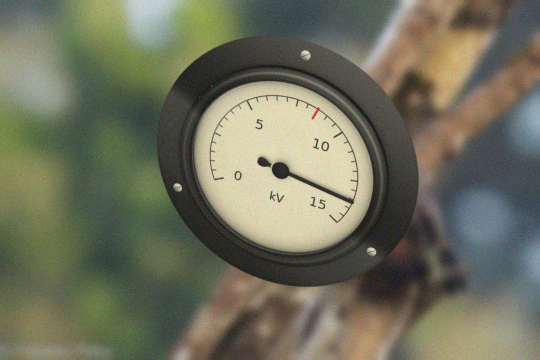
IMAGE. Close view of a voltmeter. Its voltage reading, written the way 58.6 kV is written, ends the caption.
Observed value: 13.5 kV
